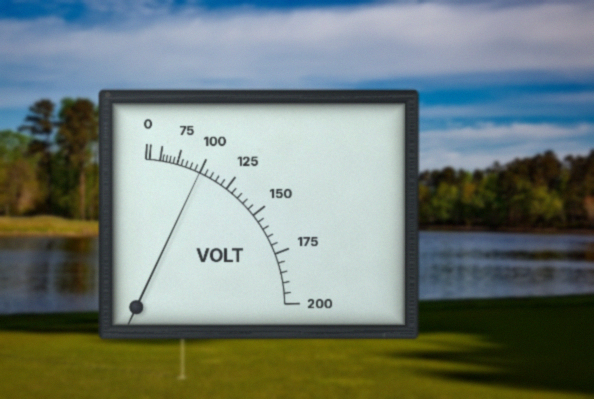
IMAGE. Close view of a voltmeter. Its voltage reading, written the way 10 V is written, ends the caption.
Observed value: 100 V
